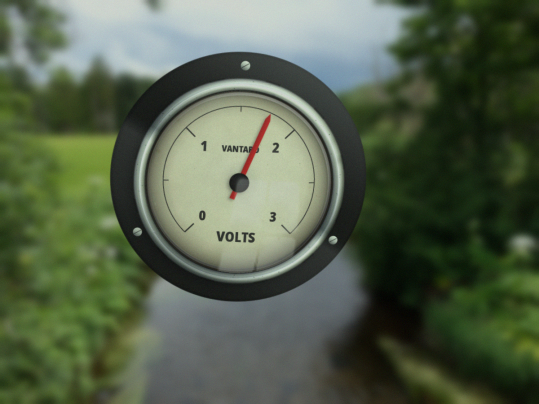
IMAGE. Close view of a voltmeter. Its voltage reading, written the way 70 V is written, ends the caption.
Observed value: 1.75 V
